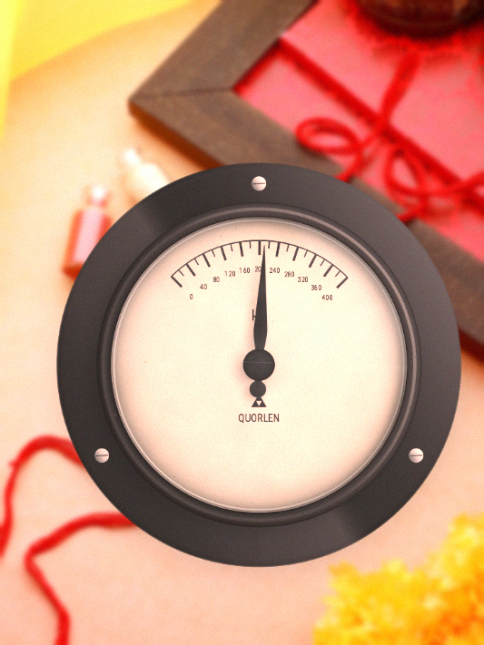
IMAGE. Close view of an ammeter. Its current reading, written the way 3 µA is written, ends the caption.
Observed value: 210 µA
